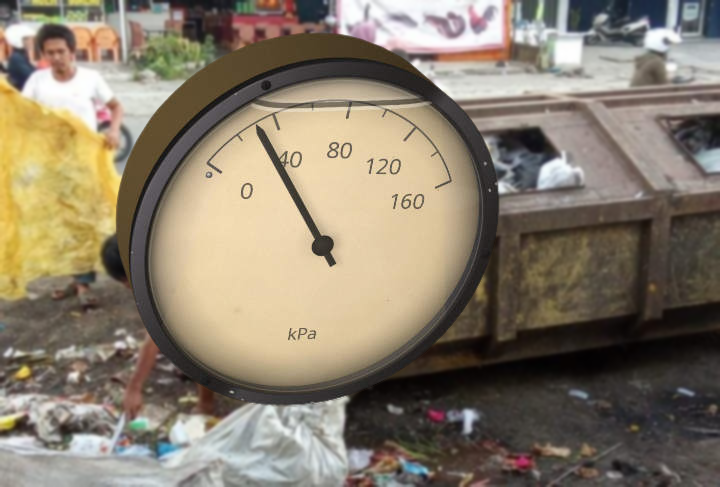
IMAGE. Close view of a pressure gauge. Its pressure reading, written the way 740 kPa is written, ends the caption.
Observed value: 30 kPa
